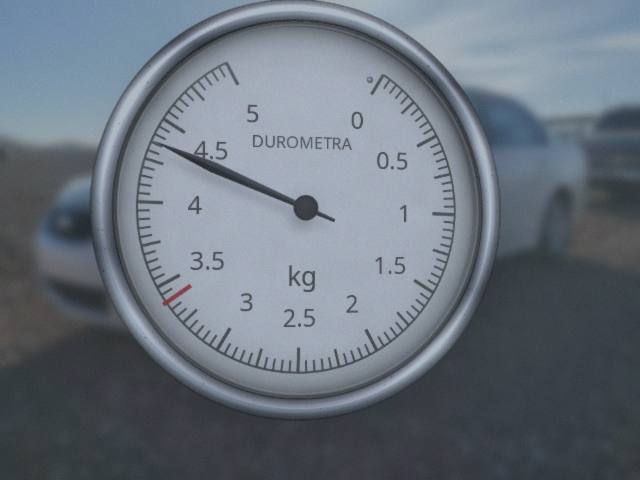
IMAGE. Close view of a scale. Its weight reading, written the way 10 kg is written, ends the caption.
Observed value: 4.35 kg
